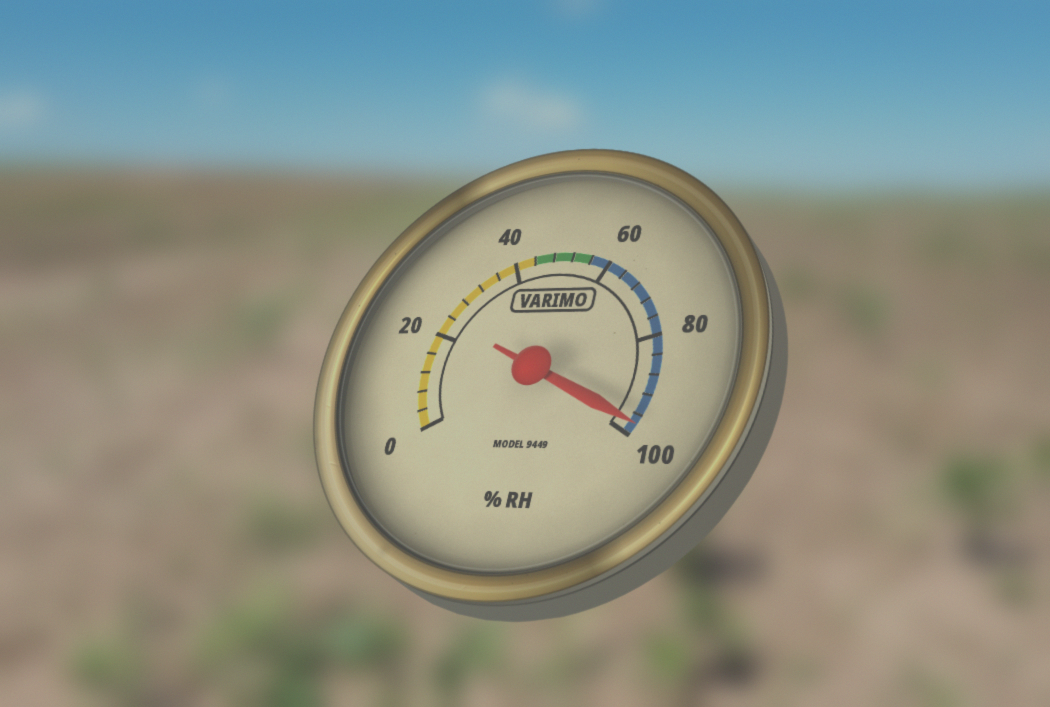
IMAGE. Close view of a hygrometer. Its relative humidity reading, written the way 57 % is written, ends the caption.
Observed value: 98 %
